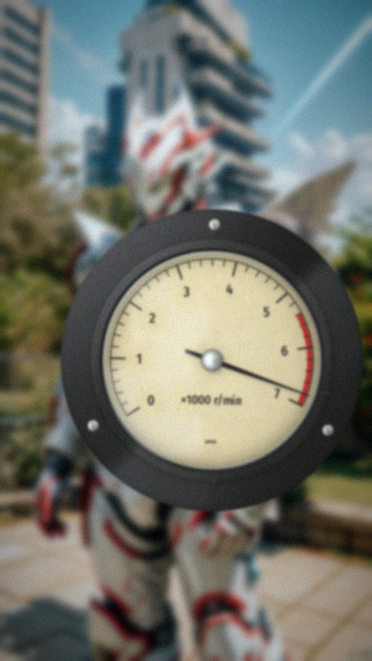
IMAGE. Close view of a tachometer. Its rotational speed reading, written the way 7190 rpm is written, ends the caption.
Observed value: 6800 rpm
